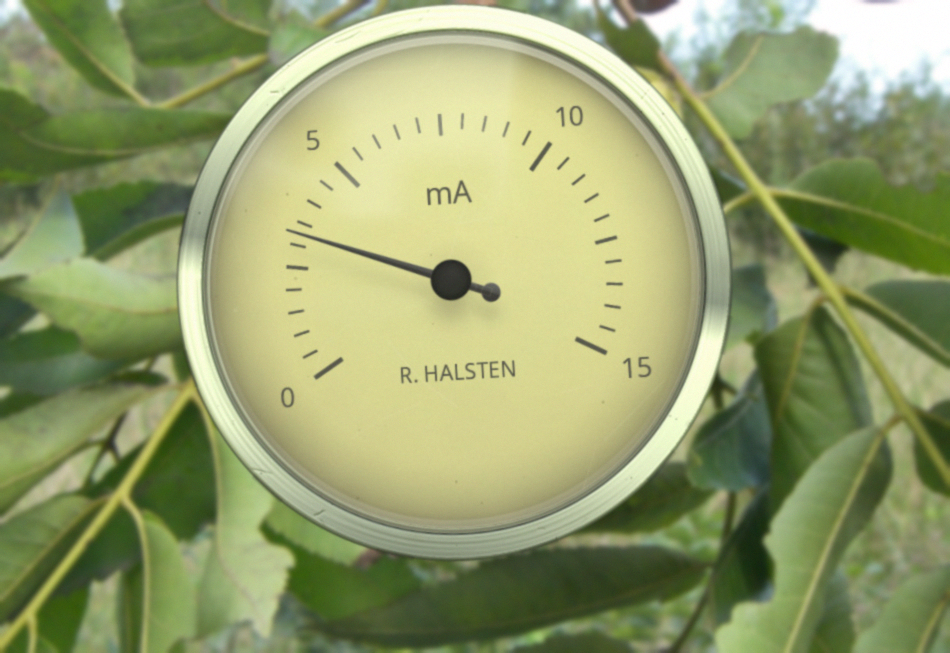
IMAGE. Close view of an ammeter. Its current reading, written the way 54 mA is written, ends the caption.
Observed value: 3.25 mA
